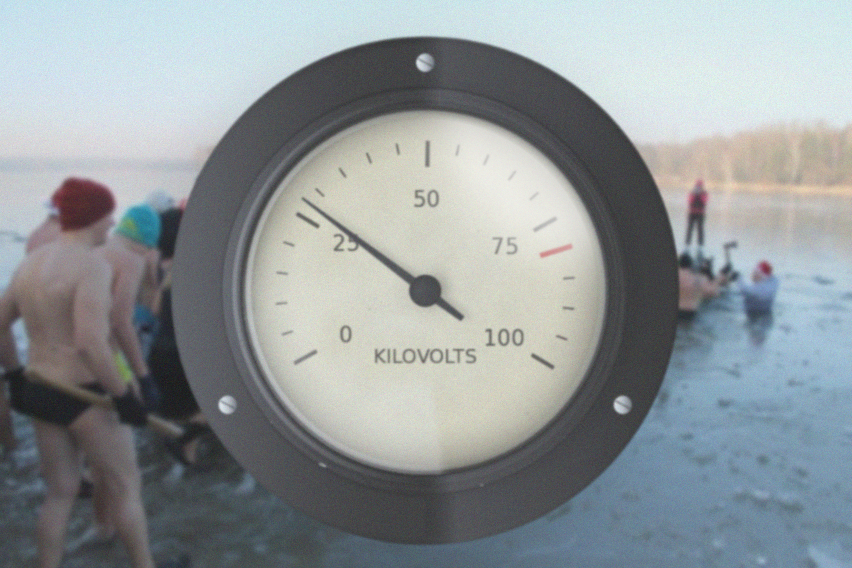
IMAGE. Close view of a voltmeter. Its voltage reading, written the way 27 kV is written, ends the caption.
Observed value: 27.5 kV
